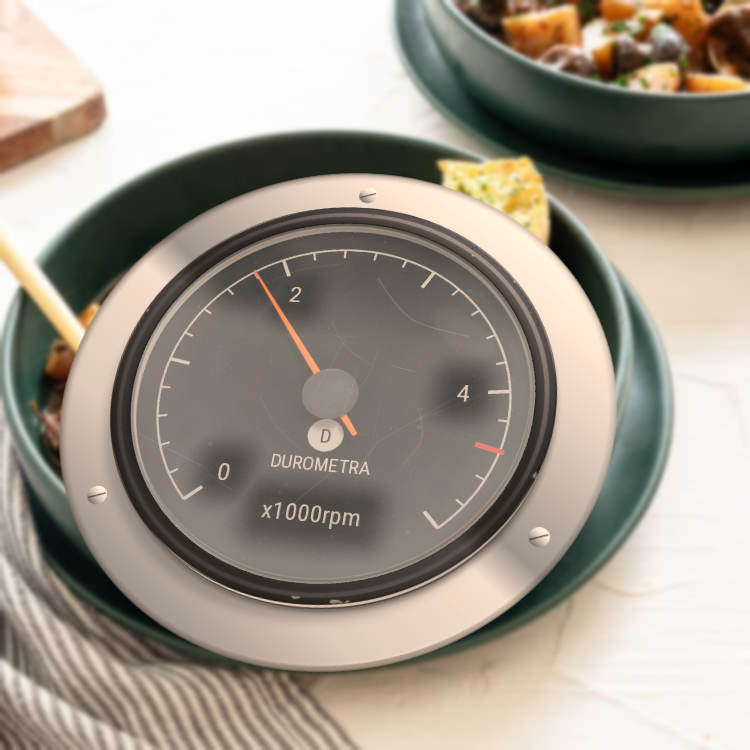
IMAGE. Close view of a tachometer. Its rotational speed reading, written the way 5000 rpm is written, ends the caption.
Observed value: 1800 rpm
